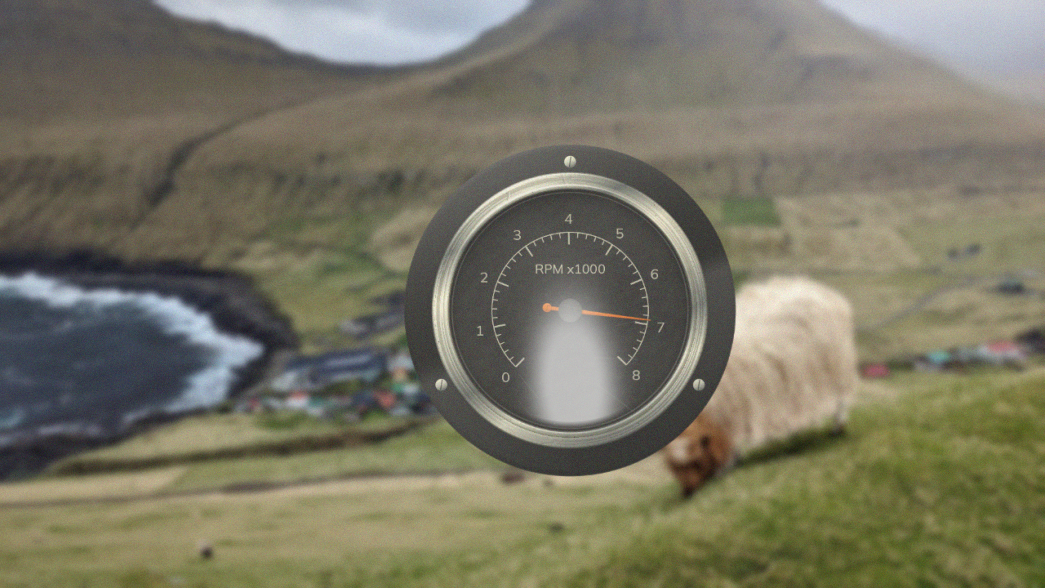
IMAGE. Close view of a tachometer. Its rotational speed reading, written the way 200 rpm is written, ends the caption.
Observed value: 6900 rpm
